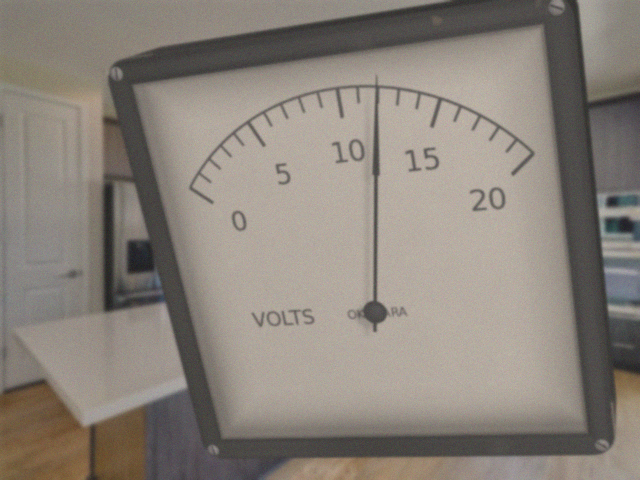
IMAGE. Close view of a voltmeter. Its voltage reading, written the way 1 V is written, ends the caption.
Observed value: 12 V
